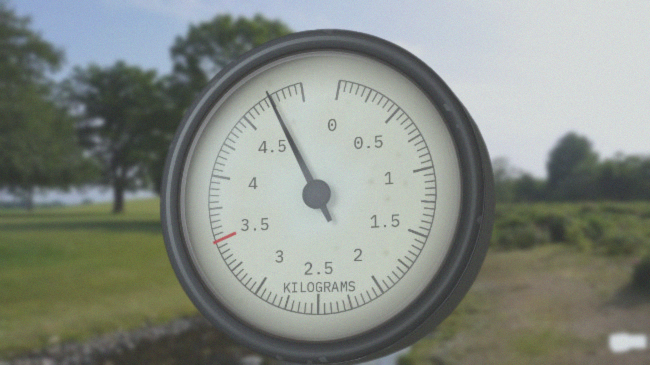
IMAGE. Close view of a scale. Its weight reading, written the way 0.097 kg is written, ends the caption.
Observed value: 4.75 kg
